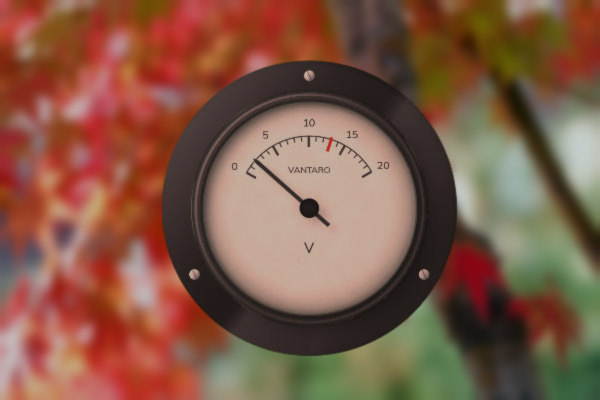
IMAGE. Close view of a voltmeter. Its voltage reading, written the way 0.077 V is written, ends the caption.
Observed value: 2 V
